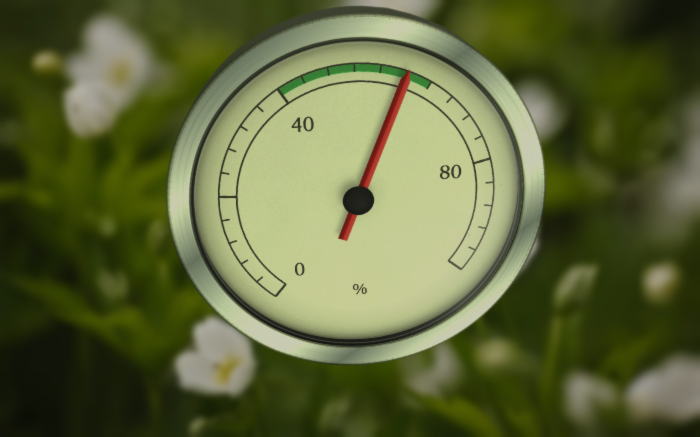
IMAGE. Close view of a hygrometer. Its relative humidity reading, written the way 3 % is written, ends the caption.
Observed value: 60 %
